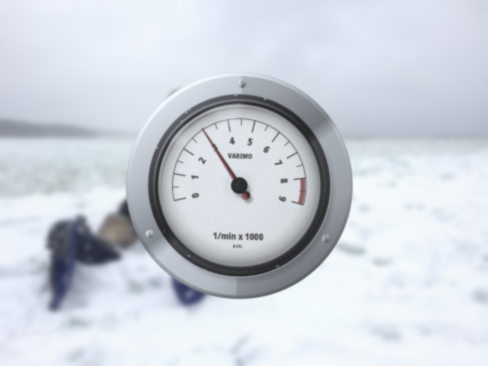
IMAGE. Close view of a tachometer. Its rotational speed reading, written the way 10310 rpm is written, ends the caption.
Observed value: 3000 rpm
